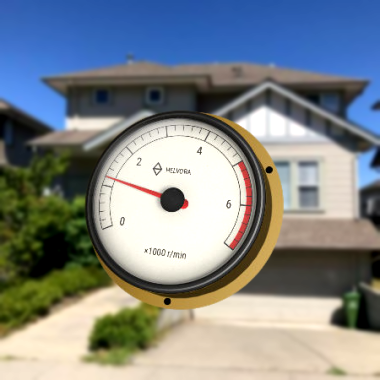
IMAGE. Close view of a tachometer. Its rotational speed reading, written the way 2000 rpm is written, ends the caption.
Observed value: 1200 rpm
